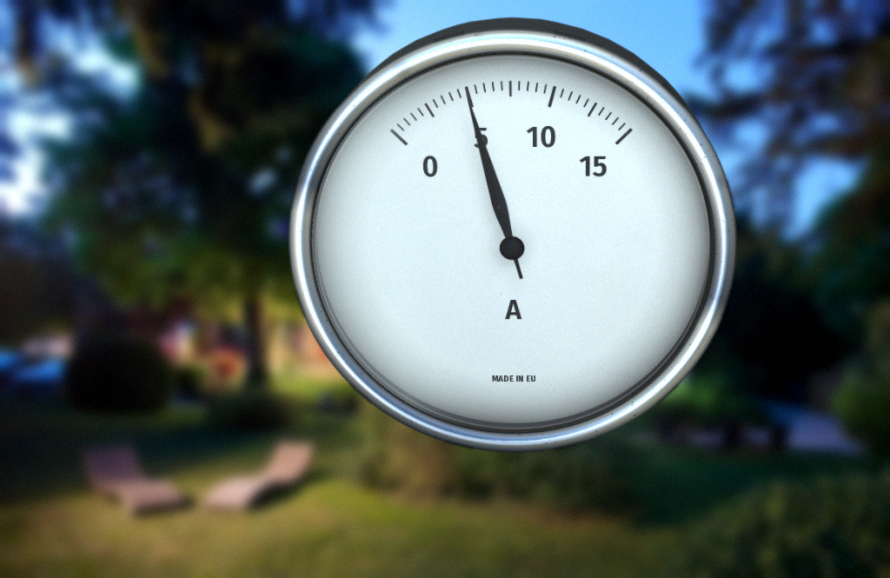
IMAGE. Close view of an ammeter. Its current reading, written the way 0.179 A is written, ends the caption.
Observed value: 5 A
